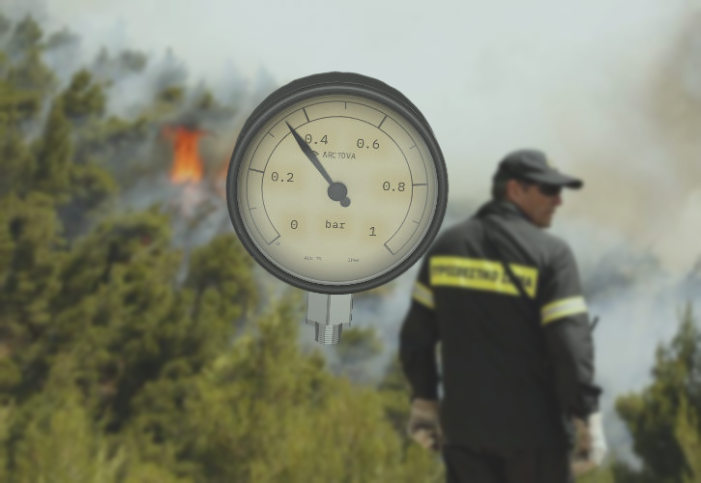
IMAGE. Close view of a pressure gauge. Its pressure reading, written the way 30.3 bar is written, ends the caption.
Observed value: 0.35 bar
